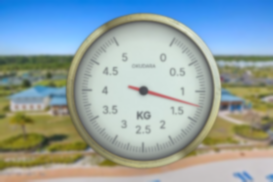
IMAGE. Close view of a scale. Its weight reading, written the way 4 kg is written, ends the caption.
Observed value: 1.25 kg
